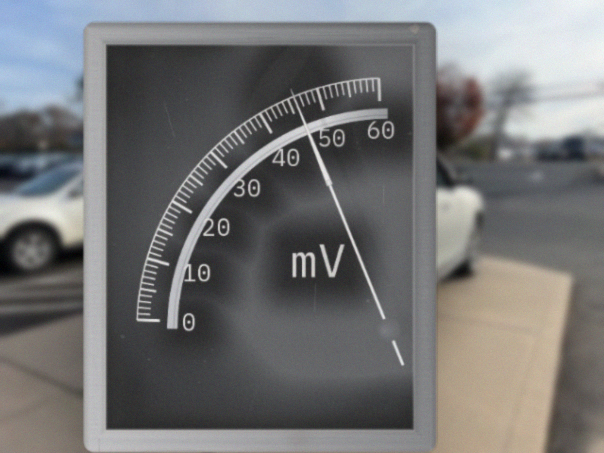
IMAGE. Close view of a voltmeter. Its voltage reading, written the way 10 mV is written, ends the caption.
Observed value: 46 mV
